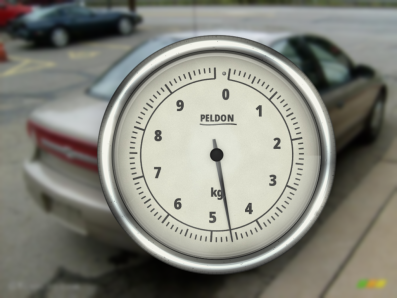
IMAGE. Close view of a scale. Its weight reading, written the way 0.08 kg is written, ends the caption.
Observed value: 4.6 kg
